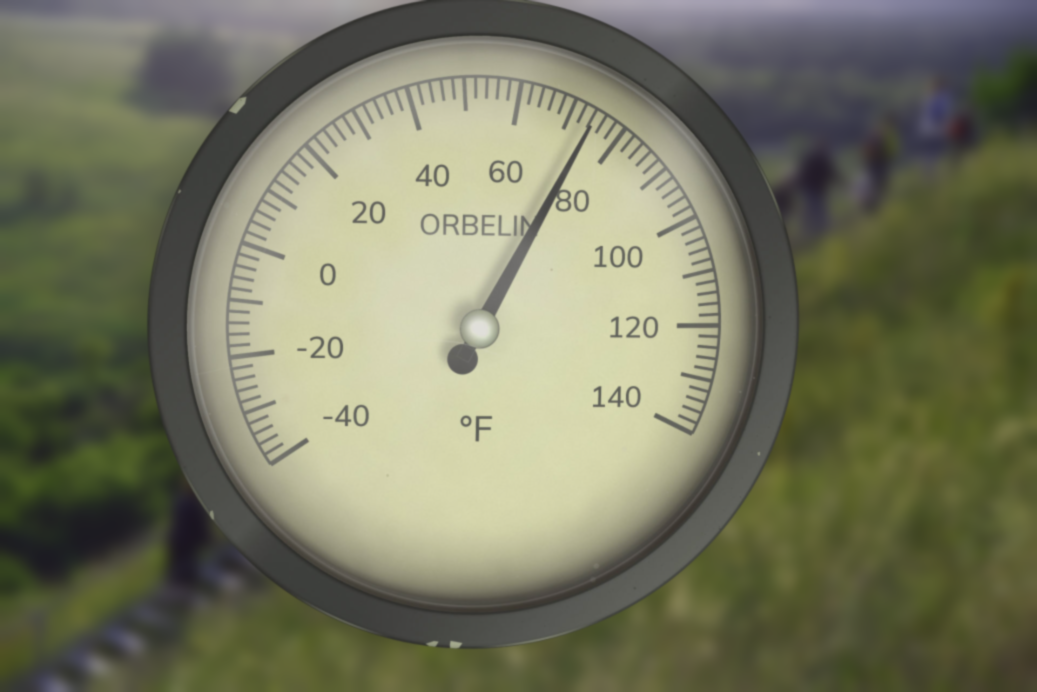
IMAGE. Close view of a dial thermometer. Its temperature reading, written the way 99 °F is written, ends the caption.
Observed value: 74 °F
